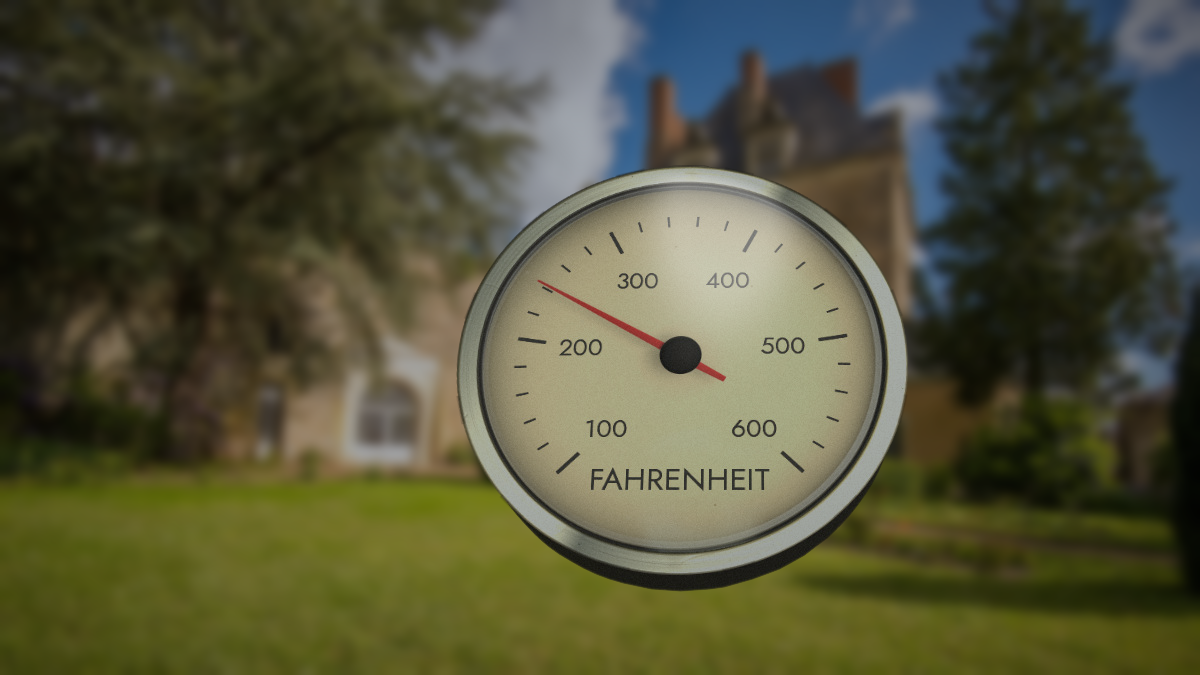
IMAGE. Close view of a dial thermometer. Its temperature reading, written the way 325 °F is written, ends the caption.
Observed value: 240 °F
